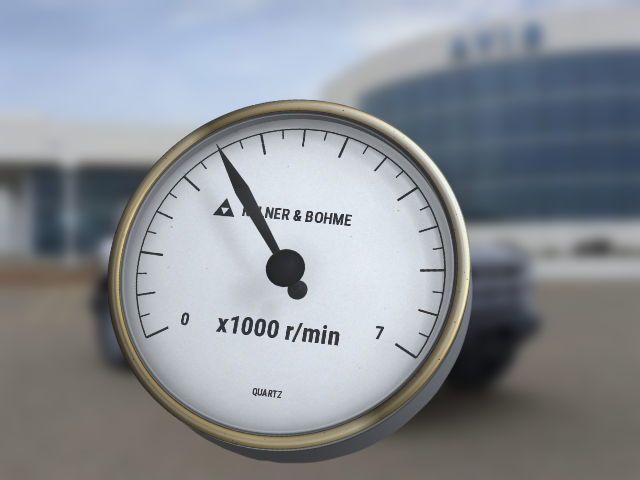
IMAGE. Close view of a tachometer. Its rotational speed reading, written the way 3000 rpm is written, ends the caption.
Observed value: 2500 rpm
